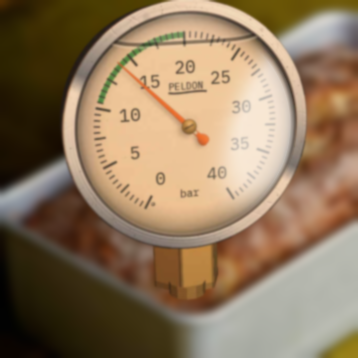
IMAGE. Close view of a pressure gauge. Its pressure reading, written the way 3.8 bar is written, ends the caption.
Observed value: 14 bar
